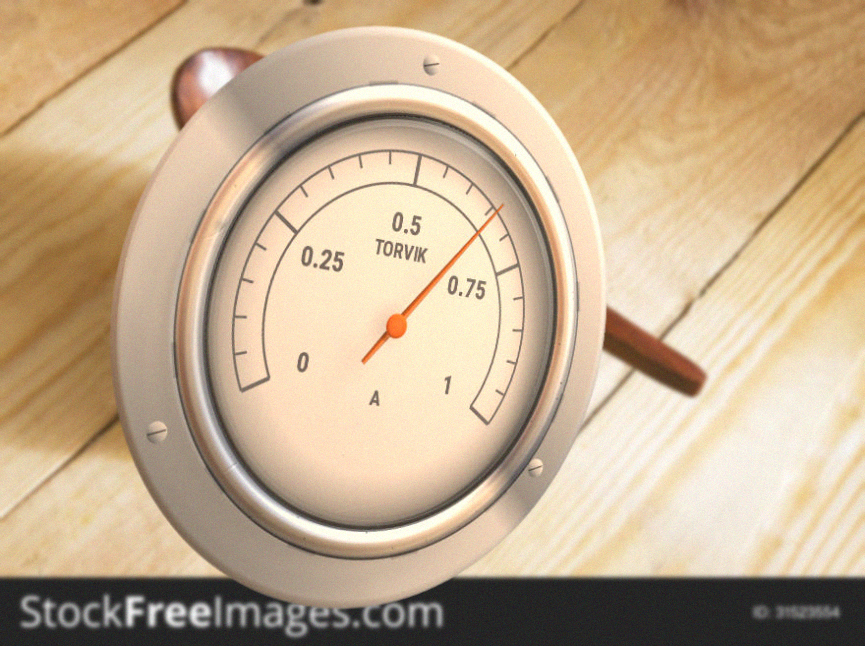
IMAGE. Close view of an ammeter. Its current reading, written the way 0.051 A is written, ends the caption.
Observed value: 0.65 A
